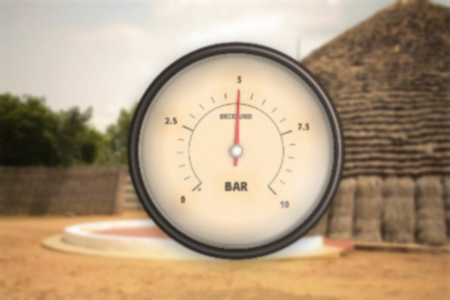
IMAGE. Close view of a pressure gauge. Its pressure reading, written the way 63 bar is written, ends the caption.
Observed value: 5 bar
